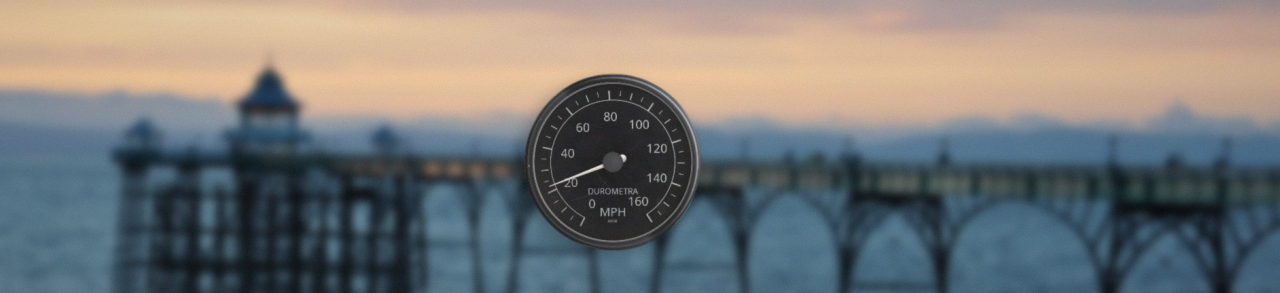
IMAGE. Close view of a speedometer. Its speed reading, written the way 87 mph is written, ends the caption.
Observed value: 22.5 mph
